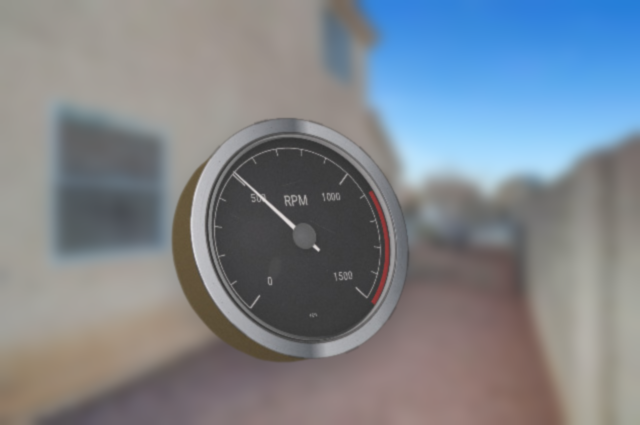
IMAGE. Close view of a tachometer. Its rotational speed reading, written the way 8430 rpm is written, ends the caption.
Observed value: 500 rpm
